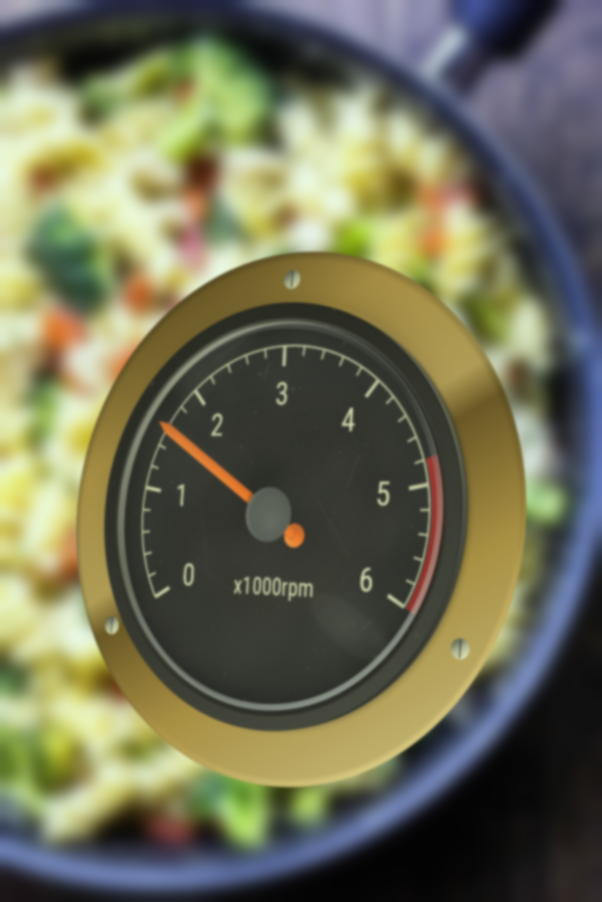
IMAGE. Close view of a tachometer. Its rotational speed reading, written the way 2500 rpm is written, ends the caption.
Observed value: 1600 rpm
